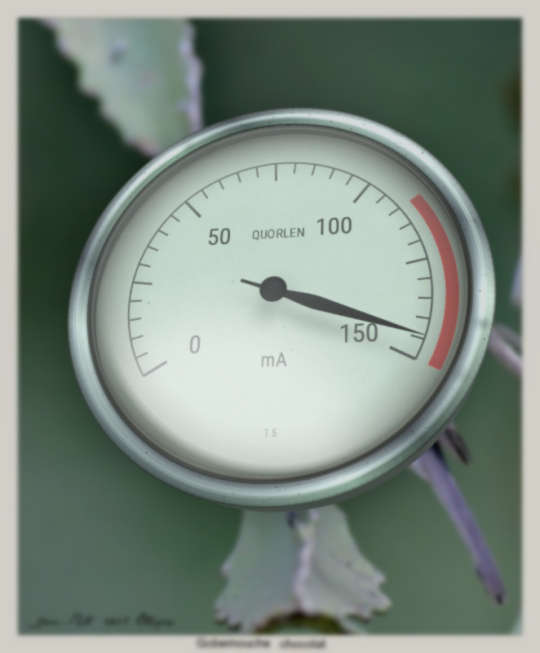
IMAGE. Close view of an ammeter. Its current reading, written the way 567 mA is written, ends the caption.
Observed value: 145 mA
